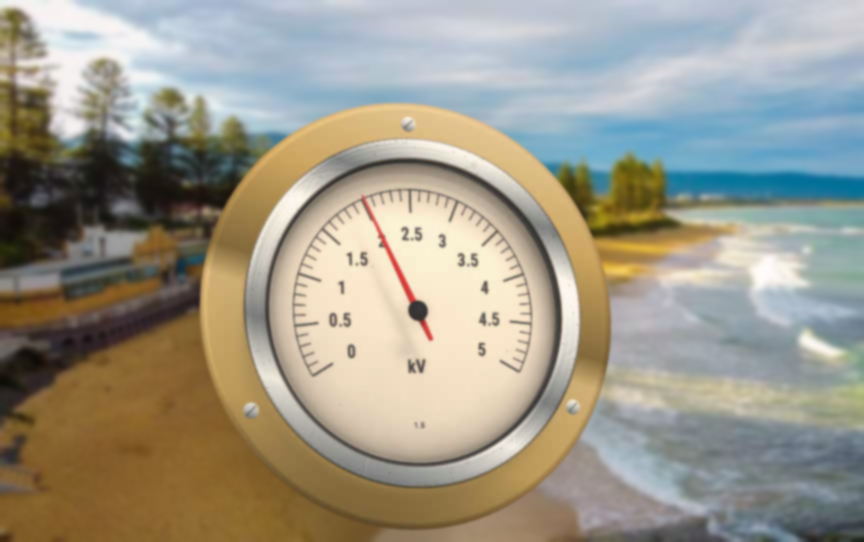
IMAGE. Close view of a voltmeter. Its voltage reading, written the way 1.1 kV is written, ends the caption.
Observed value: 2 kV
